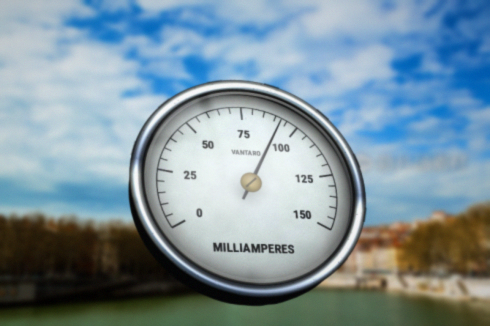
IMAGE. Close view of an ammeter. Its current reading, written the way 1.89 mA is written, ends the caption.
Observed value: 92.5 mA
